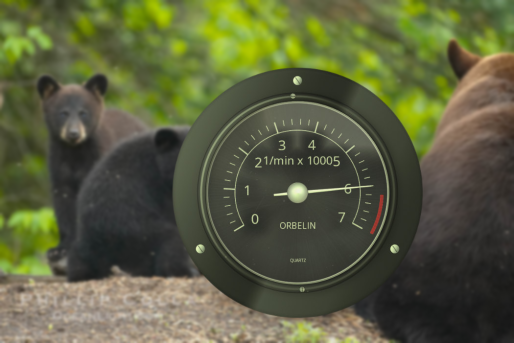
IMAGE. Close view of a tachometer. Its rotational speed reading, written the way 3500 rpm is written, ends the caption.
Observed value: 6000 rpm
